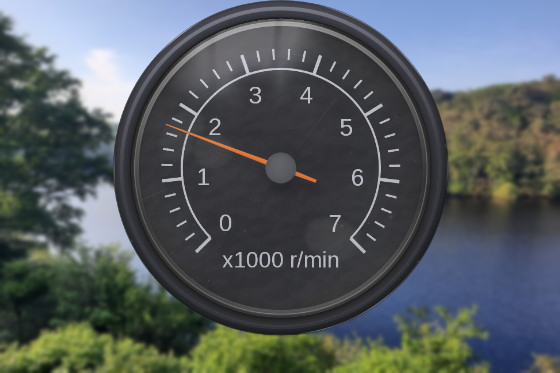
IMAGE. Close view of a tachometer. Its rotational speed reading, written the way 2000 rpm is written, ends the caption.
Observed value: 1700 rpm
